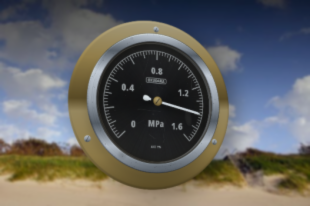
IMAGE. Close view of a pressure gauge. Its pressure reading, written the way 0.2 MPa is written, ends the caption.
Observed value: 1.4 MPa
